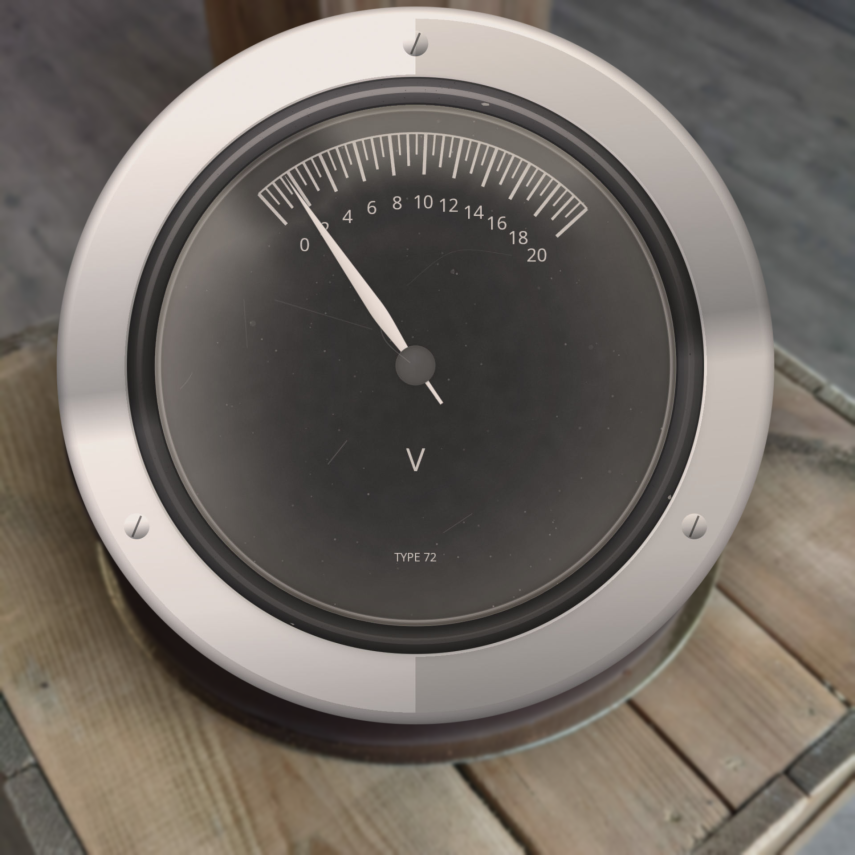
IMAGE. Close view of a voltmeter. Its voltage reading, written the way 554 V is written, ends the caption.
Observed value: 1.75 V
